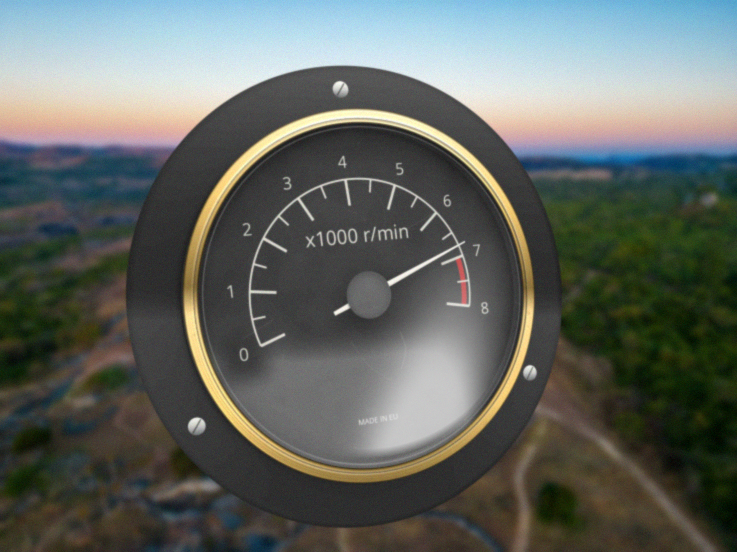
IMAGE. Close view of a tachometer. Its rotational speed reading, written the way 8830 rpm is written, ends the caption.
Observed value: 6750 rpm
